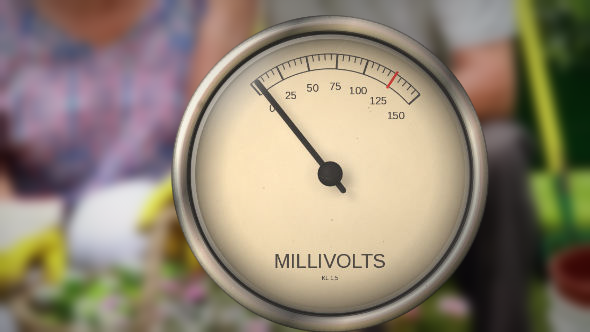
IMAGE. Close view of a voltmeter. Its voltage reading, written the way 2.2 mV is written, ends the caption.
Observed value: 5 mV
